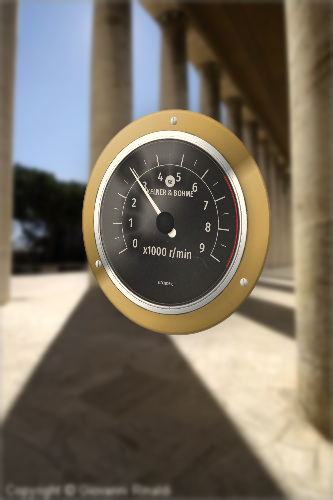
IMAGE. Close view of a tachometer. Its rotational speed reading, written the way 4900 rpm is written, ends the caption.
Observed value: 3000 rpm
